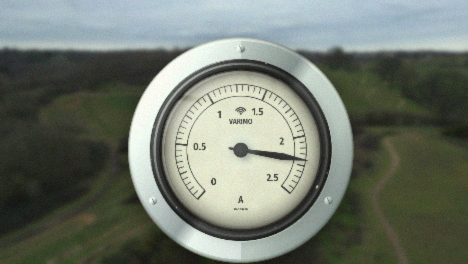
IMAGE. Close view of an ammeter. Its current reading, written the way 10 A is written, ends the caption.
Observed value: 2.2 A
